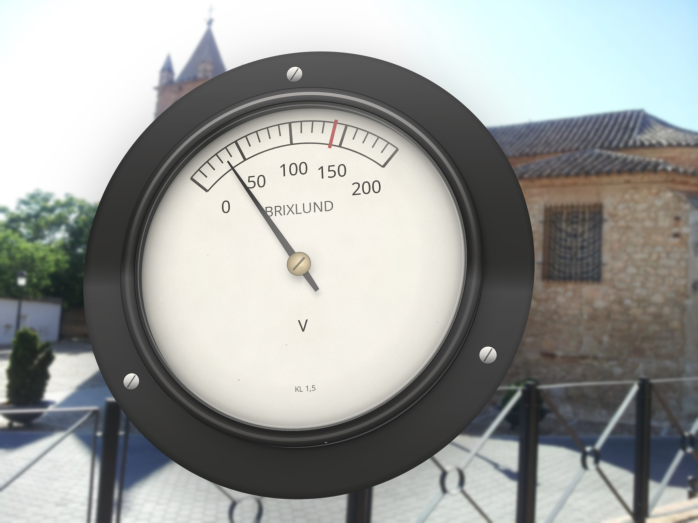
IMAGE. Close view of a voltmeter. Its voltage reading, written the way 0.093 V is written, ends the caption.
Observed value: 35 V
